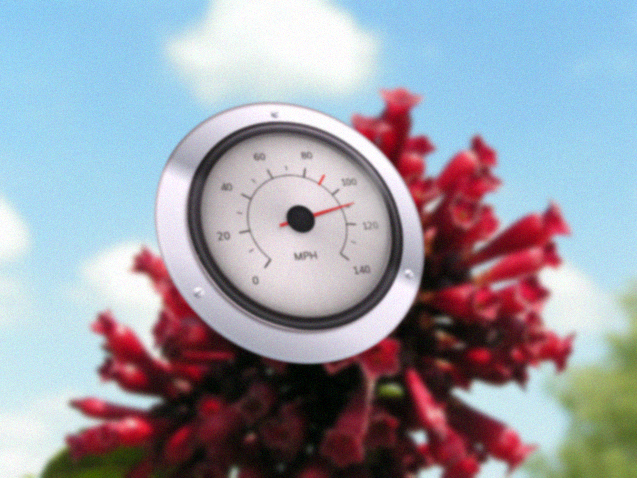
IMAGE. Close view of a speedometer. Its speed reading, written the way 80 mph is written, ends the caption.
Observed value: 110 mph
